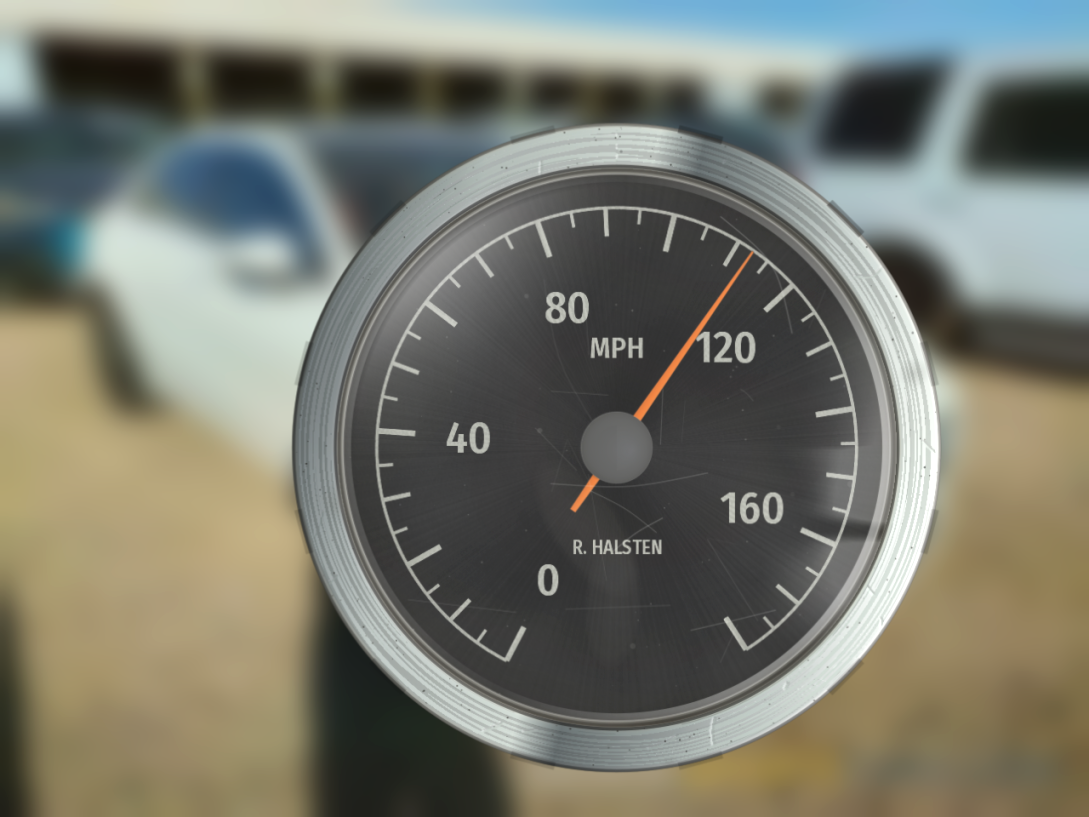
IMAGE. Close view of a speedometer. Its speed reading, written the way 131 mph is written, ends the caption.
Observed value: 112.5 mph
